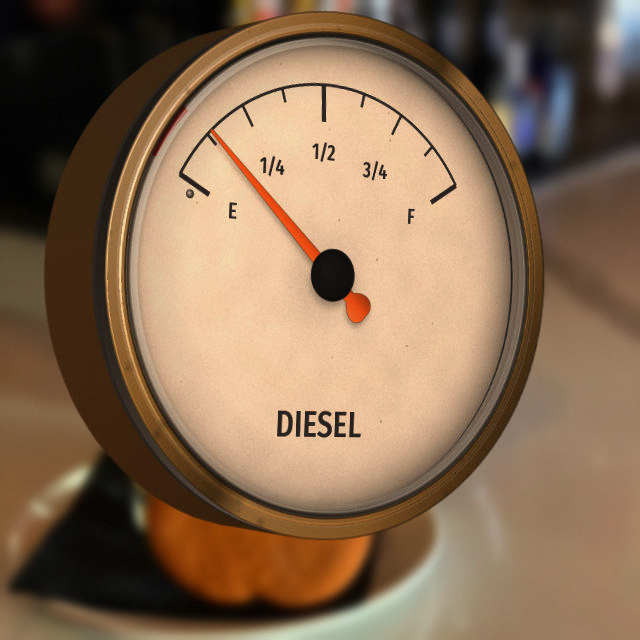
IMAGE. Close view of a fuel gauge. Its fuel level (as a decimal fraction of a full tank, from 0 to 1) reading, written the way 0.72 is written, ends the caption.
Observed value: 0.125
